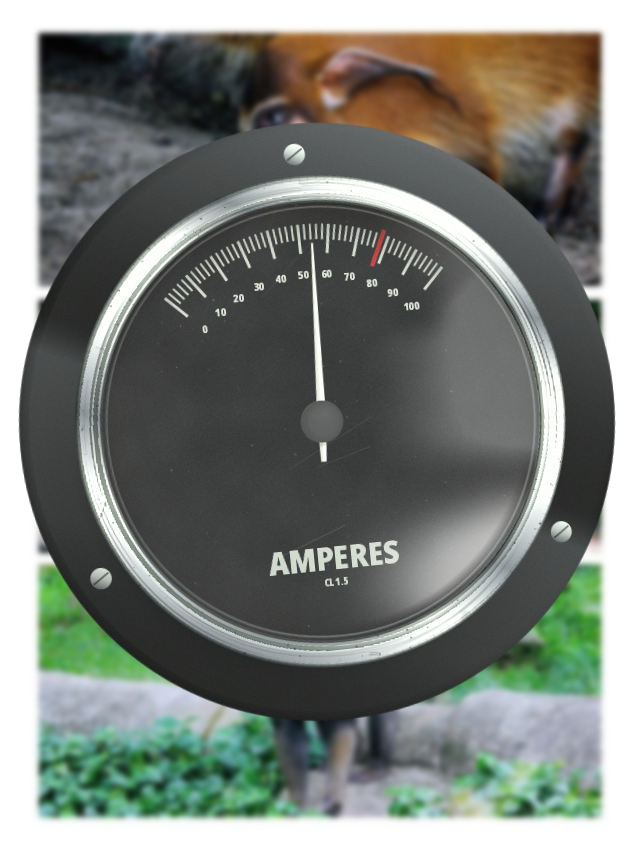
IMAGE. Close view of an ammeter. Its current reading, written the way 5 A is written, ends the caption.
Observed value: 54 A
